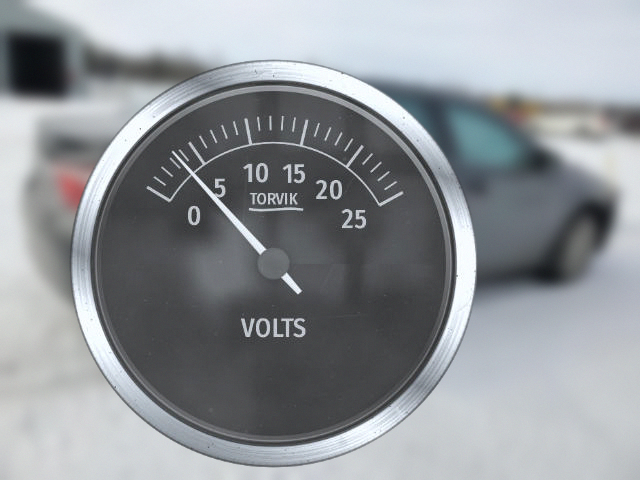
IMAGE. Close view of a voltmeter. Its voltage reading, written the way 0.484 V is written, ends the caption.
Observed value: 3.5 V
